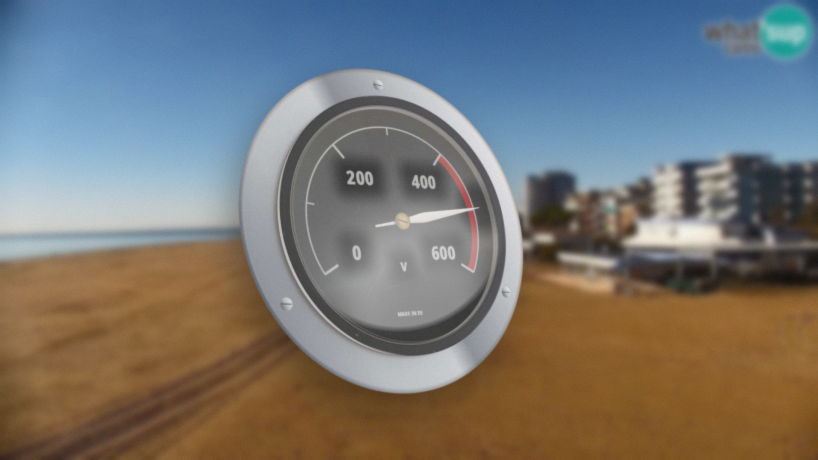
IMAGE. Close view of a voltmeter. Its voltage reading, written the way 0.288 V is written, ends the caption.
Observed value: 500 V
